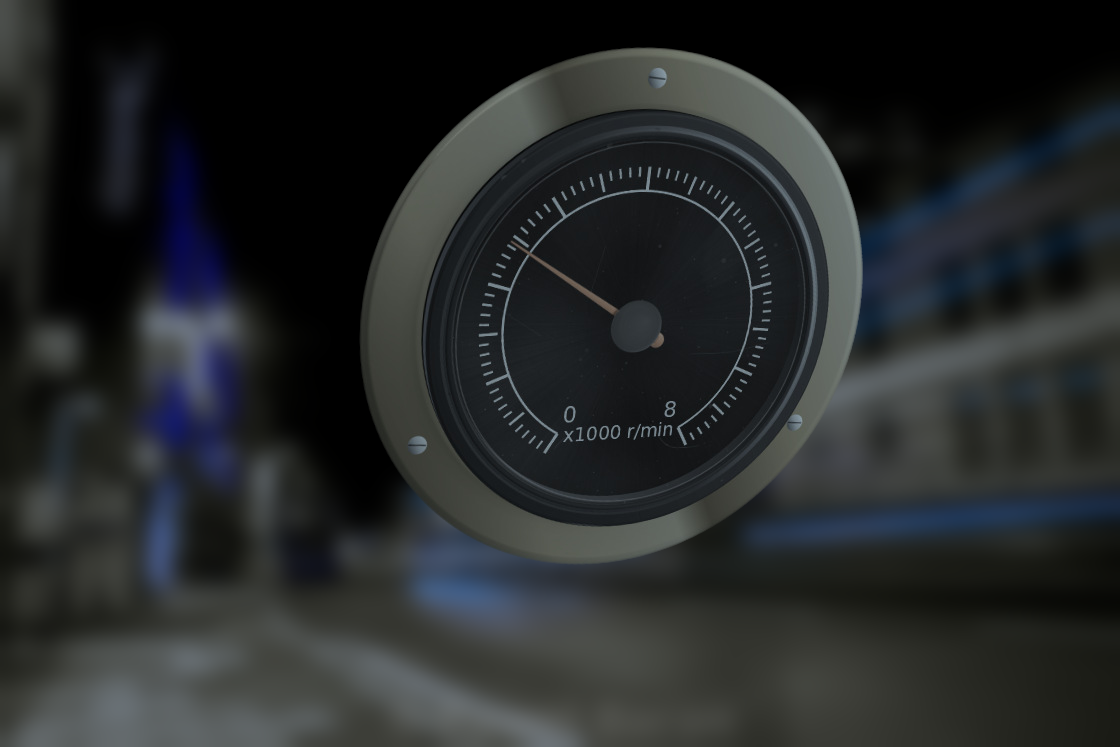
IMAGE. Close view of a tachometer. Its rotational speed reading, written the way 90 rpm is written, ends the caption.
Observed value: 2450 rpm
